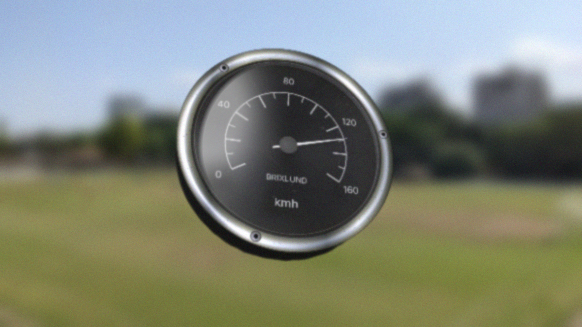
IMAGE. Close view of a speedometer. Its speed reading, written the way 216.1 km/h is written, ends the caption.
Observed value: 130 km/h
